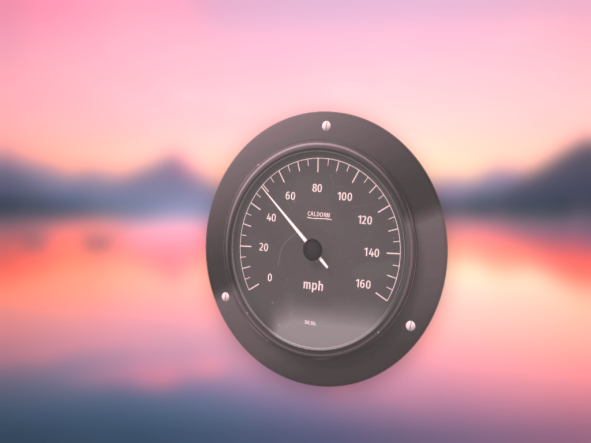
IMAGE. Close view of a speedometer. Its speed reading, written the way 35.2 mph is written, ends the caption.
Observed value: 50 mph
